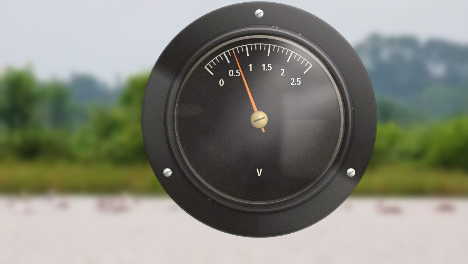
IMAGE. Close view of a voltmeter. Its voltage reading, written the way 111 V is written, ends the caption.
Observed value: 0.7 V
